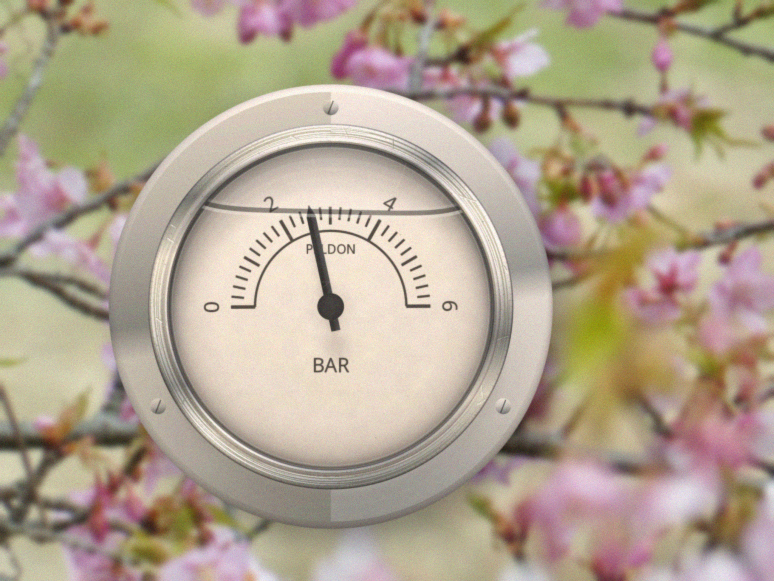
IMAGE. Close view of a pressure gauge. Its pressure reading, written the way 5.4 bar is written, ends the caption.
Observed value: 2.6 bar
